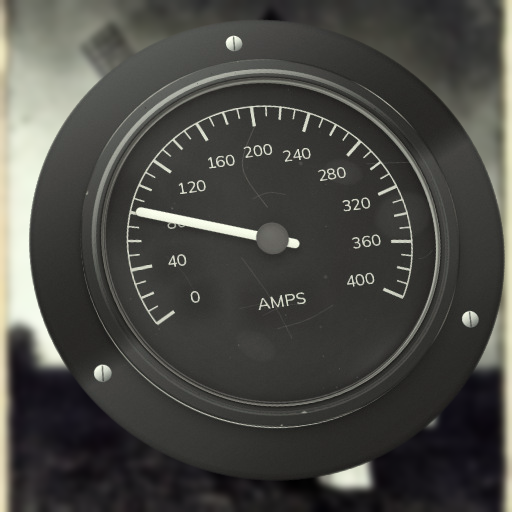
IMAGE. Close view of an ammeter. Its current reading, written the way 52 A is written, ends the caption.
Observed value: 80 A
